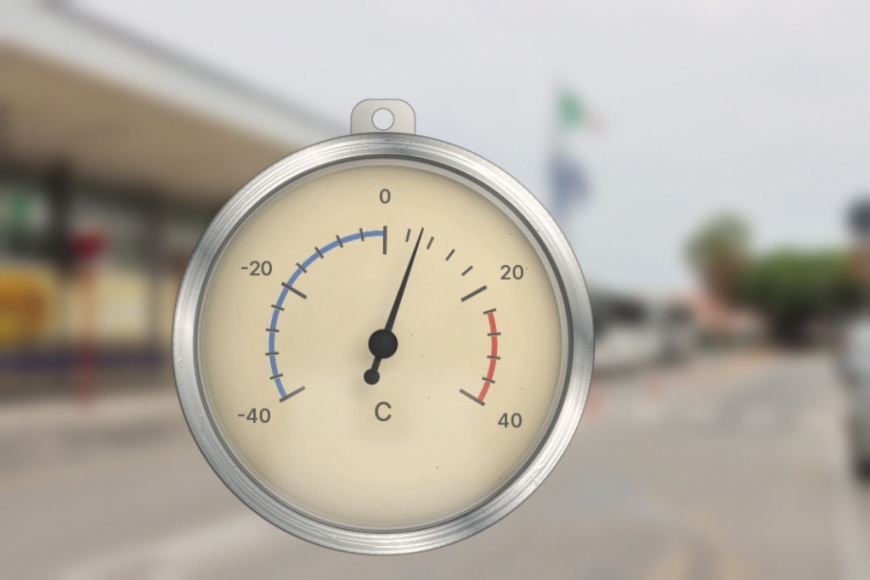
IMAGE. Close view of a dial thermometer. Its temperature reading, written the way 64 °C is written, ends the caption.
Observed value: 6 °C
